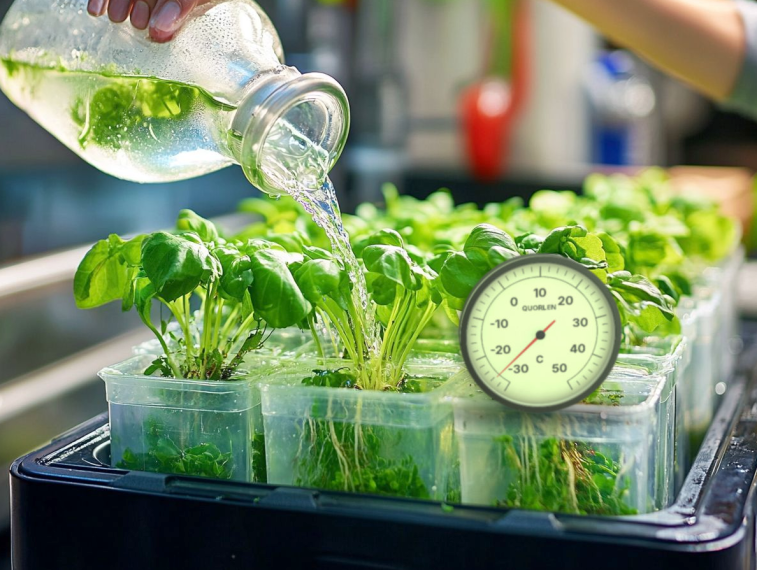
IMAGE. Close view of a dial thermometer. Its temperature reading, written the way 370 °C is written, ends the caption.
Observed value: -26 °C
